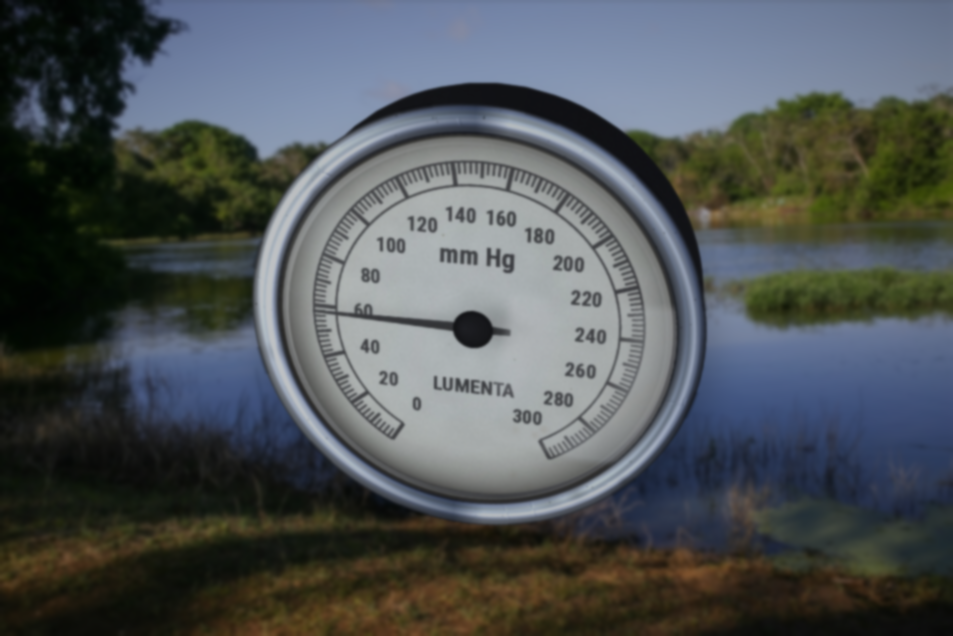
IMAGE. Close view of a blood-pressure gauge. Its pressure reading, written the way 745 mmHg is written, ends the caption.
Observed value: 60 mmHg
